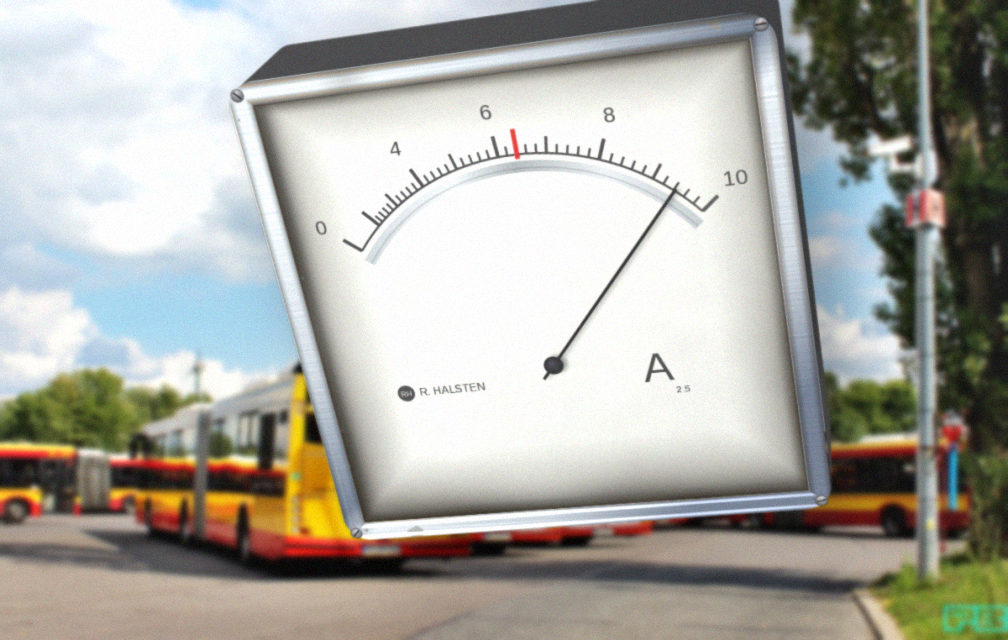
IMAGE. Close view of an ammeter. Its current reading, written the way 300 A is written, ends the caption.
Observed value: 9.4 A
